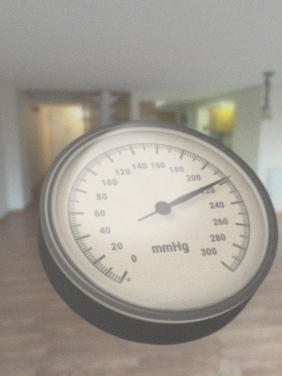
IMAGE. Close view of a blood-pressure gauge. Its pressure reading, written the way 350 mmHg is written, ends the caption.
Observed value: 220 mmHg
